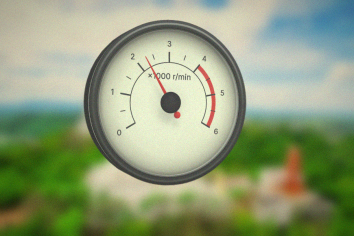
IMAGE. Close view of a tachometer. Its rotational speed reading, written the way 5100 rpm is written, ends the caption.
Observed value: 2250 rpm
